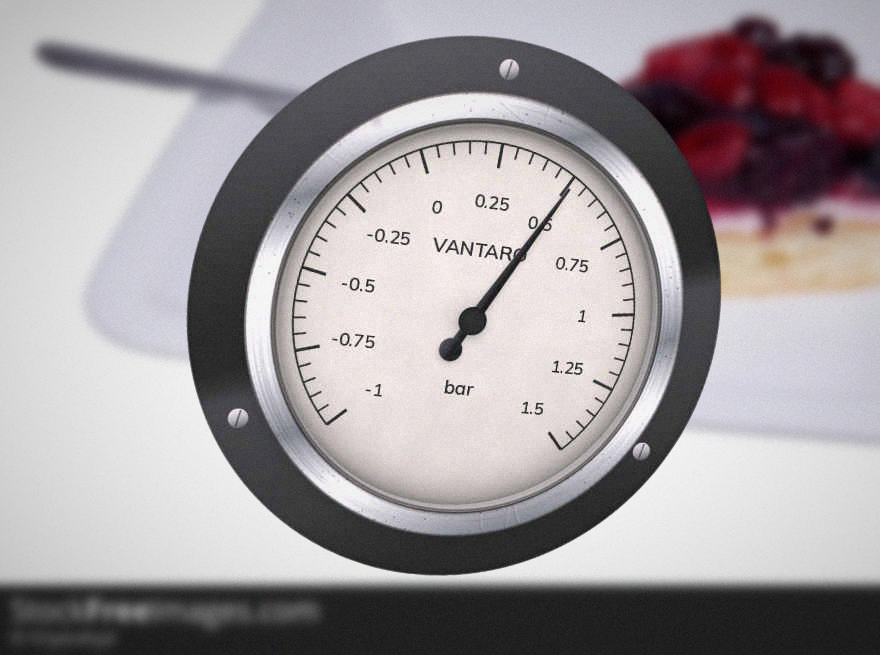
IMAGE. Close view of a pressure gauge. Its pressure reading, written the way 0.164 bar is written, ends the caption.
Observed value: 0.5 bar
